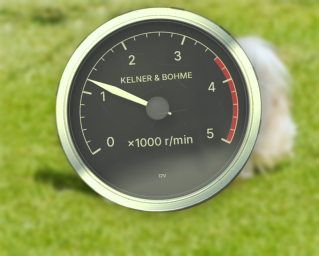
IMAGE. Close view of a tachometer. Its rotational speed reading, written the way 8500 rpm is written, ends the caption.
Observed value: 1200 rpm
